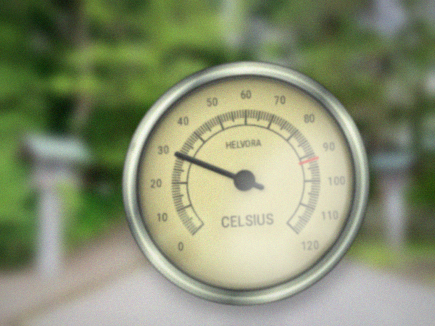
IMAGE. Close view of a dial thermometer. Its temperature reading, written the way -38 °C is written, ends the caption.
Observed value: 30 °C
